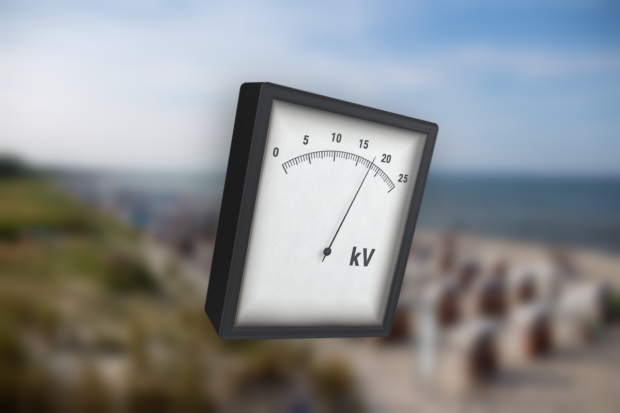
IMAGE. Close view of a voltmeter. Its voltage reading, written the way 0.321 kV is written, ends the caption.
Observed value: 17.5 kV
